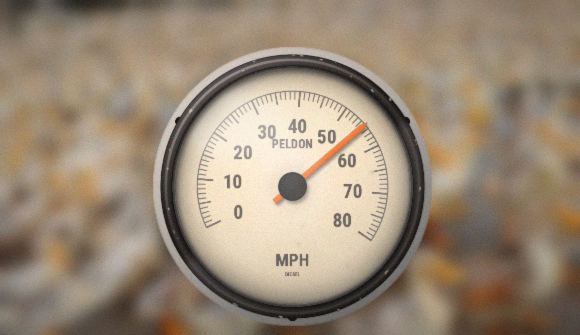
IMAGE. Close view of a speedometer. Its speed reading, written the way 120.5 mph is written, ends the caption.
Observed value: 55 mph
